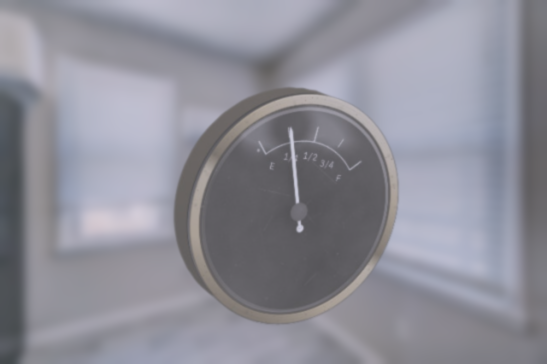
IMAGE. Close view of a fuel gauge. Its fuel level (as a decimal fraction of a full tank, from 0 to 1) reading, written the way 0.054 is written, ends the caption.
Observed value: 0.25
